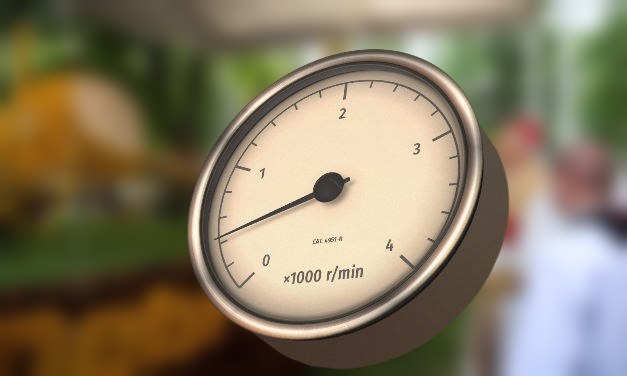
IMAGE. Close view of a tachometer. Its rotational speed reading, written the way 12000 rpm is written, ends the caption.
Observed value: 400 rpm
